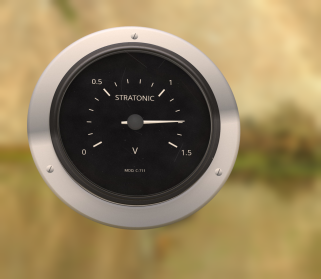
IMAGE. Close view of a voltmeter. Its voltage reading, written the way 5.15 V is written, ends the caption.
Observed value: 1.3 V
